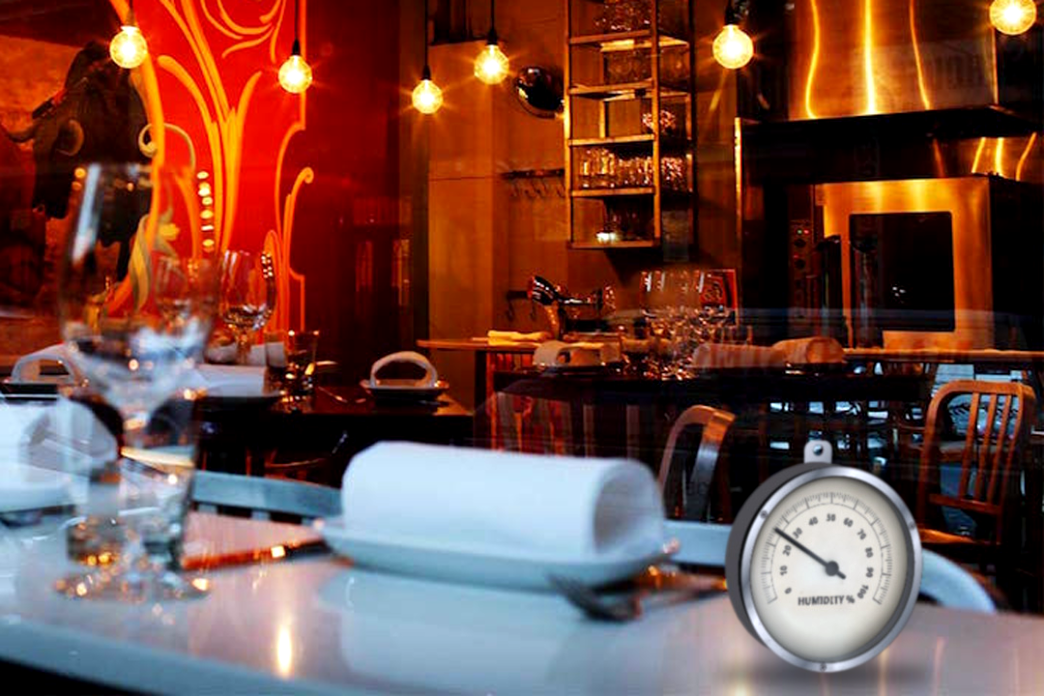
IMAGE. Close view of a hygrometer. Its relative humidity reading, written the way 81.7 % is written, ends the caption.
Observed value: 25 %
